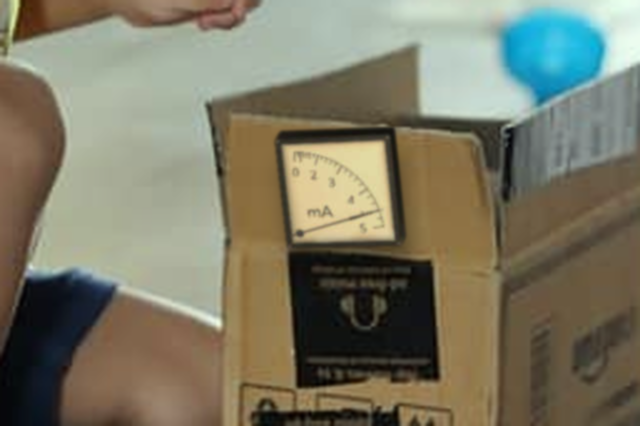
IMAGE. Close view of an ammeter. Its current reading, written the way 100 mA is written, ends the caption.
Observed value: 4.6 mA
